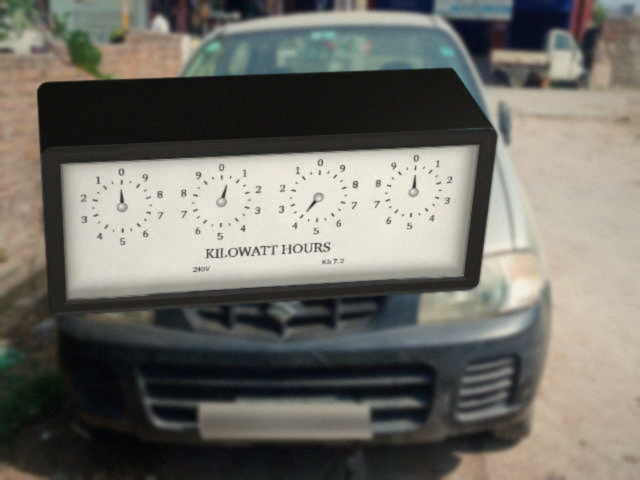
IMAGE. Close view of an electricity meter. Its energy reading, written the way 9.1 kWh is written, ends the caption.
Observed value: 40 kWh
